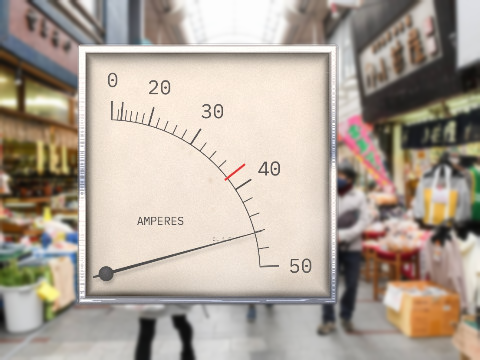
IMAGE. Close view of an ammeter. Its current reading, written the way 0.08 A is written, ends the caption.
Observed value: 46 A
